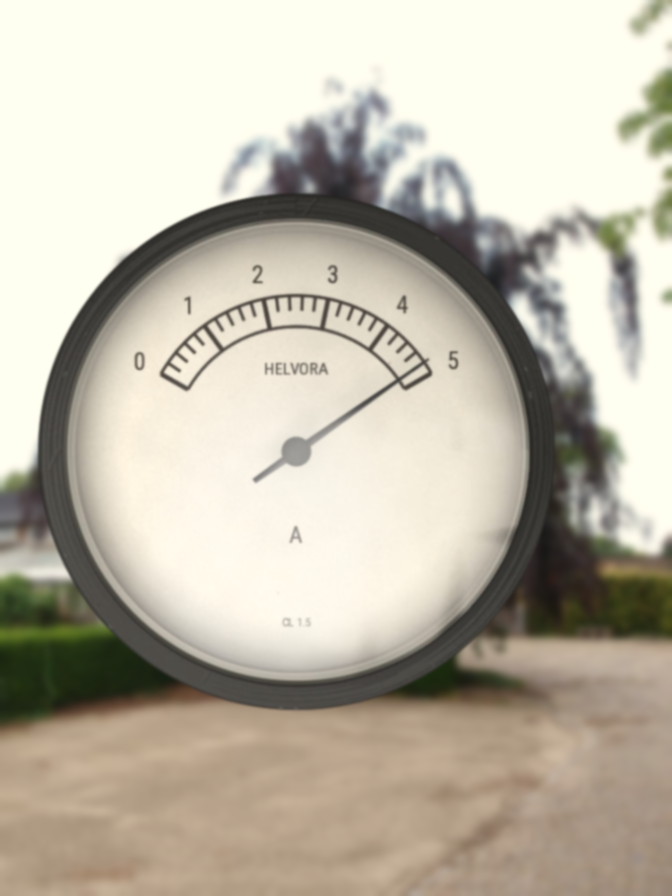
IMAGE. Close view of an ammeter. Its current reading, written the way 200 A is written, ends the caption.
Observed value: 4.8 A
